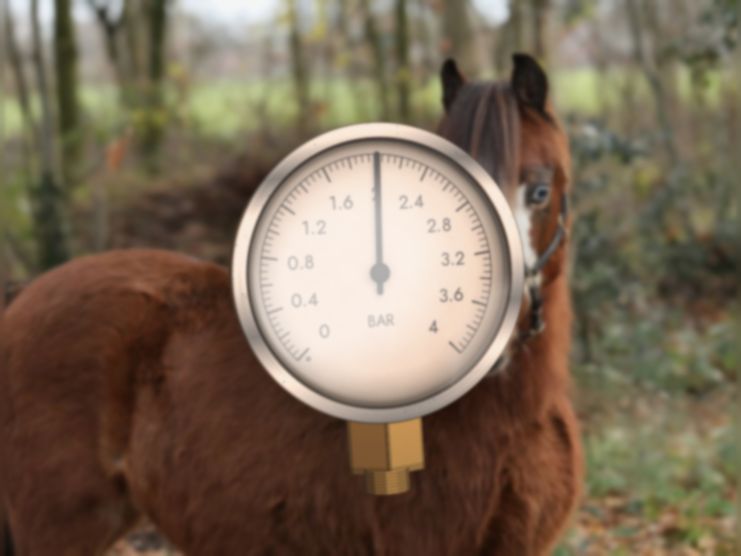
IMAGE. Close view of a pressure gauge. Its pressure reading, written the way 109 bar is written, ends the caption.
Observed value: 2 bar
